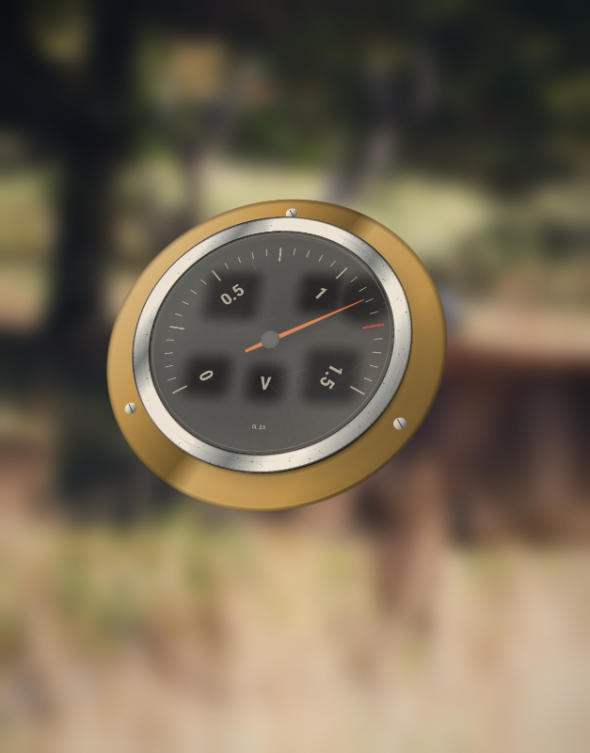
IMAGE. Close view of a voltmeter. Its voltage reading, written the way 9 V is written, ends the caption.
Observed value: 1.15 V
